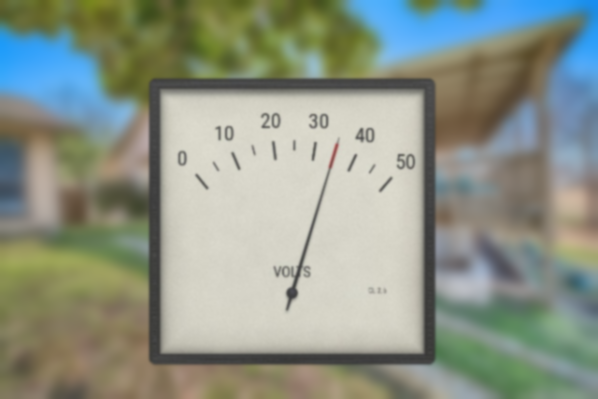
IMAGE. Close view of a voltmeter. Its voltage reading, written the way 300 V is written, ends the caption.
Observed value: 35 V
